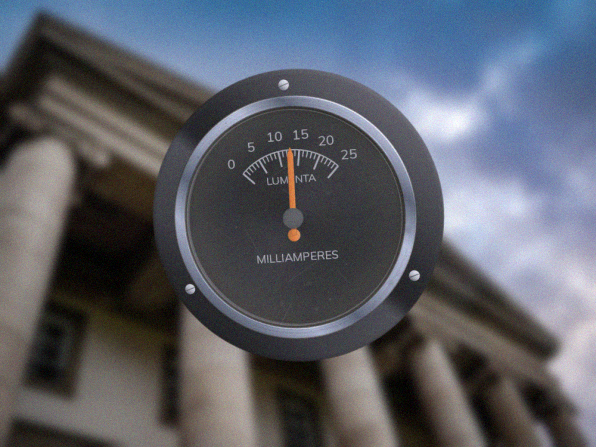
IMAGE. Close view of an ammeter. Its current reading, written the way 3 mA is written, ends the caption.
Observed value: 13 mA
